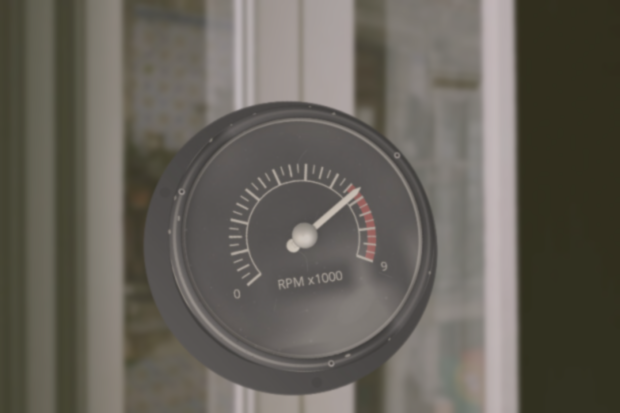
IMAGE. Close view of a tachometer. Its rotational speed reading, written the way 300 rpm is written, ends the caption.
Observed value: 6750 rpm
